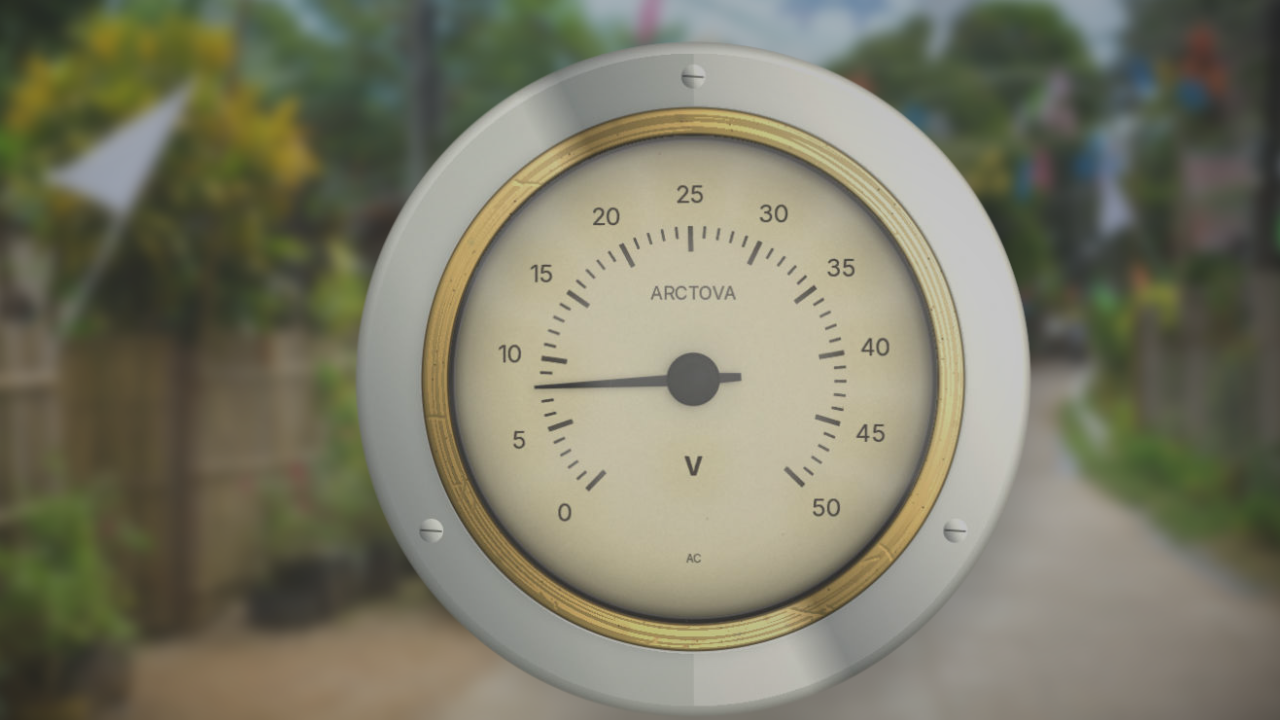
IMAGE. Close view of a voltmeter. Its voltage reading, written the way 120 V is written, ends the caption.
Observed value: 8 V
